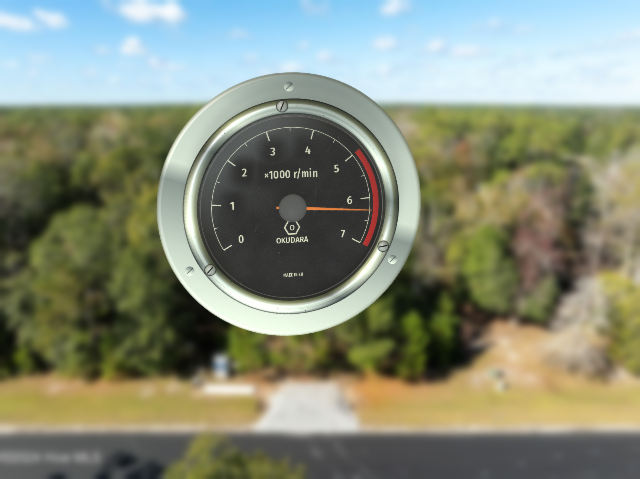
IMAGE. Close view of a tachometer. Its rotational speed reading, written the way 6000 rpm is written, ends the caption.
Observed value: 6250 rpm
